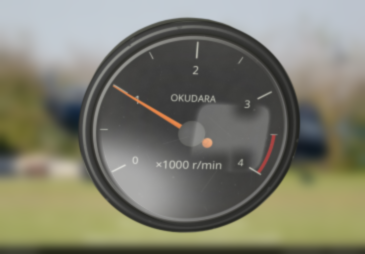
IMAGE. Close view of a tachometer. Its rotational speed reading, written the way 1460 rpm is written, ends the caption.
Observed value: 1000 rpm
